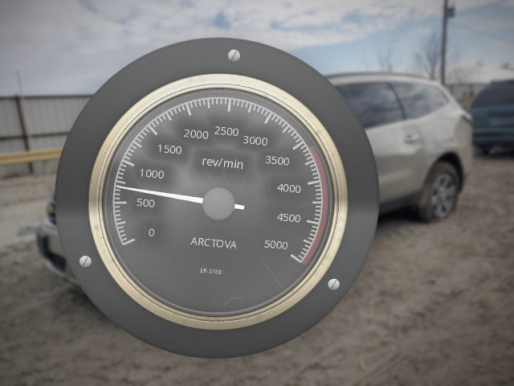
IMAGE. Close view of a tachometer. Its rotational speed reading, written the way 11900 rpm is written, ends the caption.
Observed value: 700 rpm
